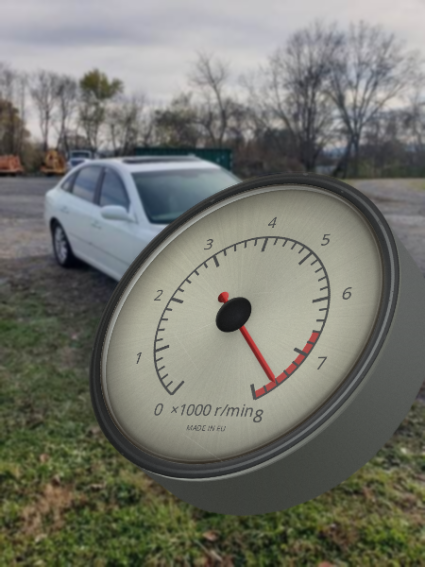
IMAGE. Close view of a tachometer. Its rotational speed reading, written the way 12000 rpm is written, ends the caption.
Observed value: 7600 rpm
